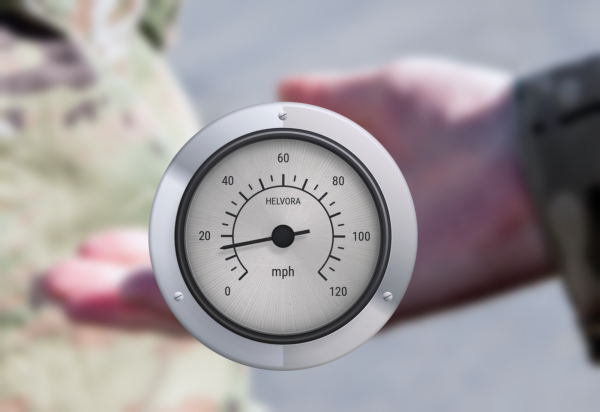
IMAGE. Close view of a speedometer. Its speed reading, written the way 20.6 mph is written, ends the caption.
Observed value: 15 mph
